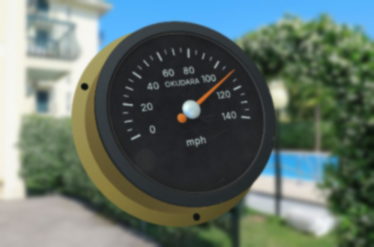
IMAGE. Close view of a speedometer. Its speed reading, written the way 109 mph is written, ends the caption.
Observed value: 110 mph
